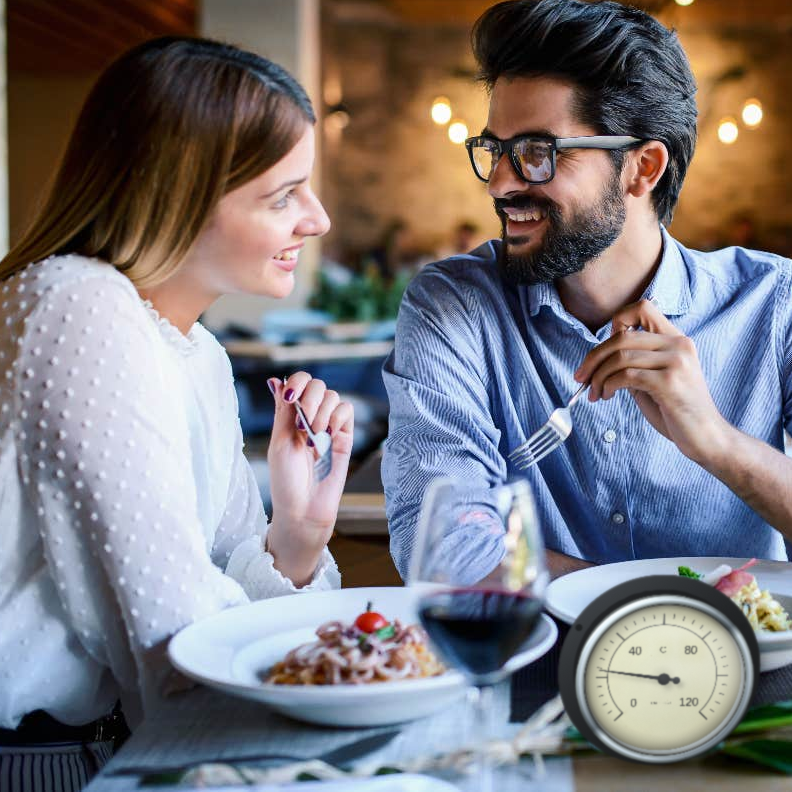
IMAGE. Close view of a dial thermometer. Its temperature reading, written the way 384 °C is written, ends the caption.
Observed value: 24 °C
